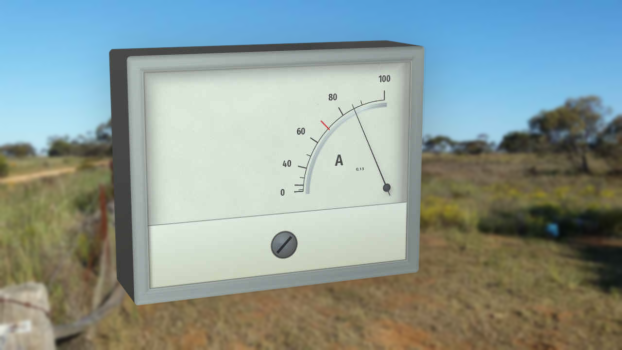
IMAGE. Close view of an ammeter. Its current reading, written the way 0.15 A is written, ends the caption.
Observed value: 85 A
